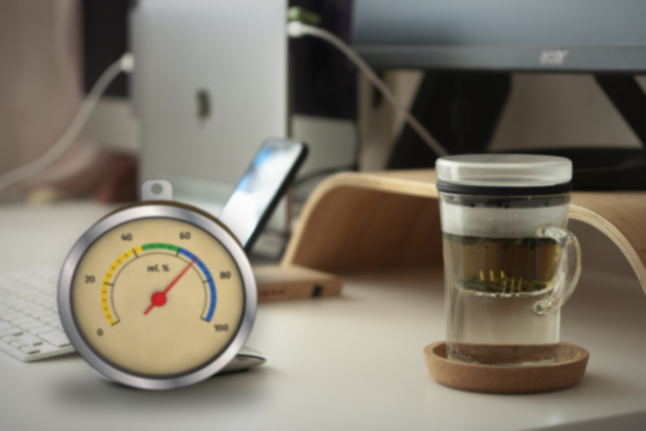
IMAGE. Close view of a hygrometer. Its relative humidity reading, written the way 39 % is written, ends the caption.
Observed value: 68 %
